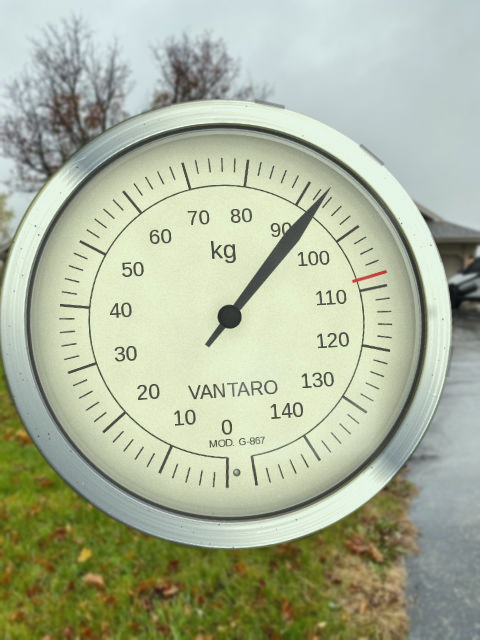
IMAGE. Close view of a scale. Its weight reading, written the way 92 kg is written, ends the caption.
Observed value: 93 kg
